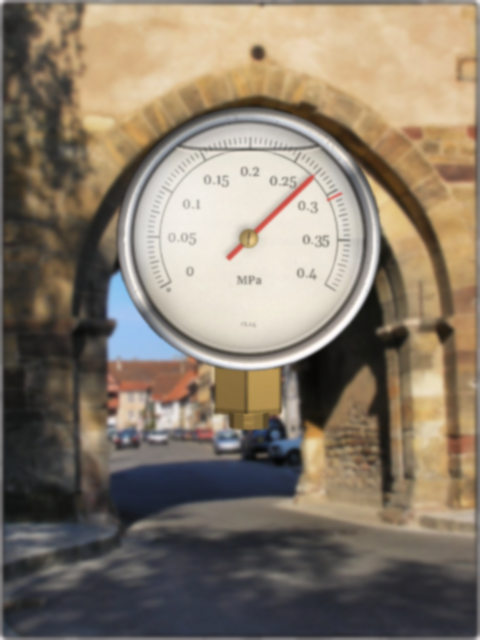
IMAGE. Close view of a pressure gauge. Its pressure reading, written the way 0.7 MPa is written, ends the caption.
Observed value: 0.275 MPa
